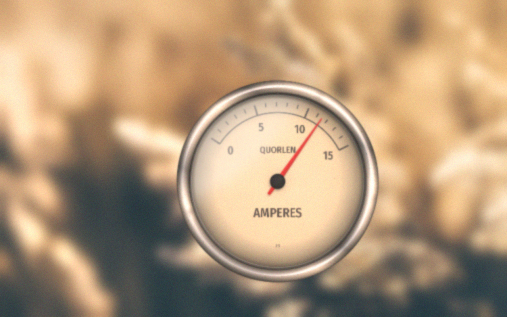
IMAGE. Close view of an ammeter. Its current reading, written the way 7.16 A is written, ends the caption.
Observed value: 11.5 A
